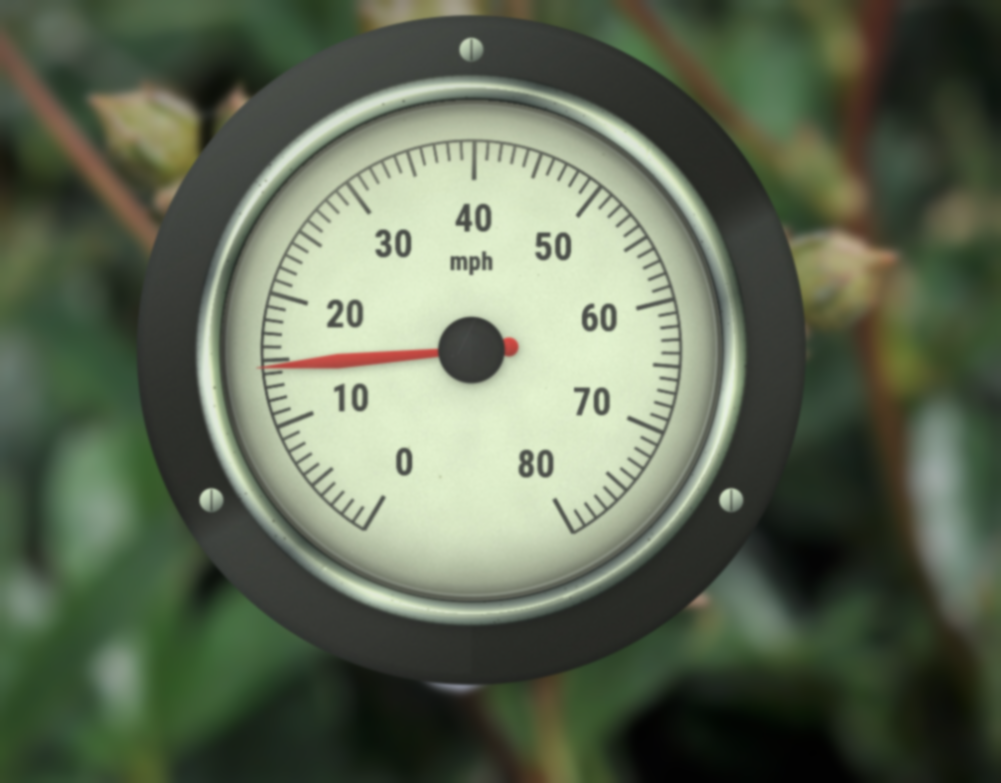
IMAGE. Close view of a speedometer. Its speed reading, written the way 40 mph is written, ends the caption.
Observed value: 14.5 mph
